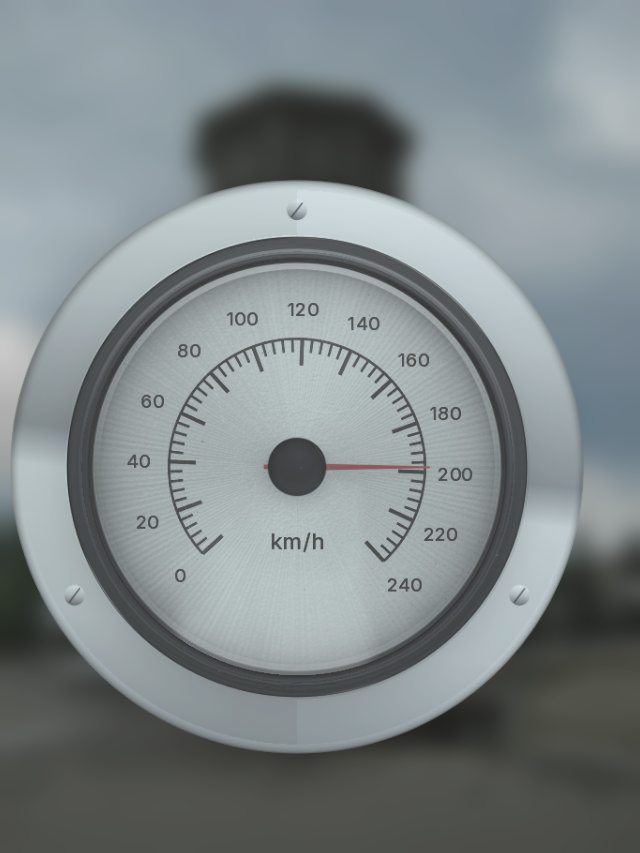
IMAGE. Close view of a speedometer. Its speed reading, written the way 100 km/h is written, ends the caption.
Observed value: 198 km/h
